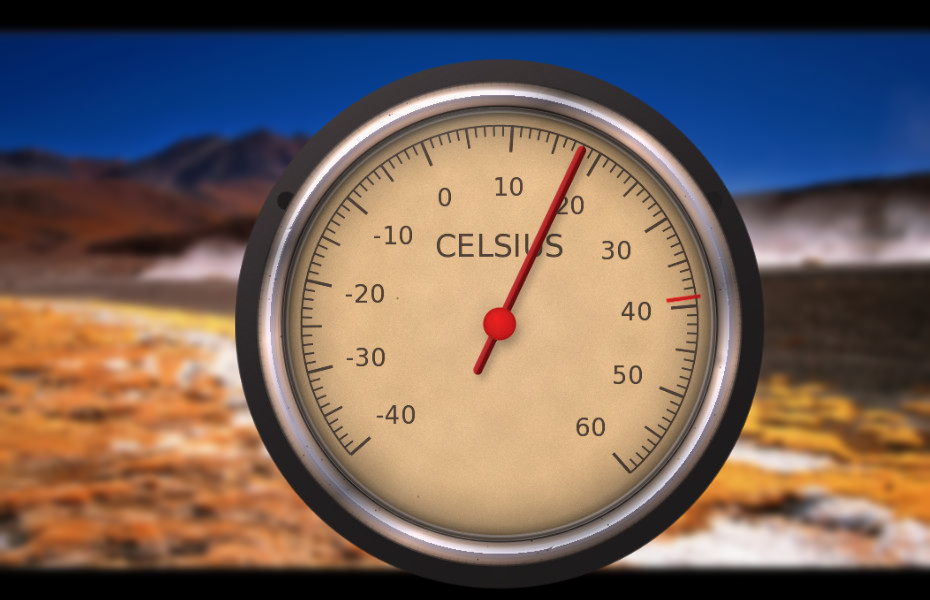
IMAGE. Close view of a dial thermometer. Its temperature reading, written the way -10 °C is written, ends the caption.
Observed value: 18 °C
